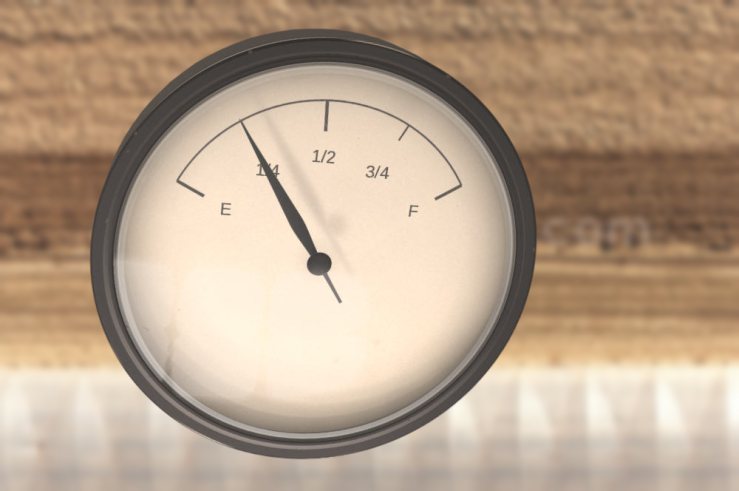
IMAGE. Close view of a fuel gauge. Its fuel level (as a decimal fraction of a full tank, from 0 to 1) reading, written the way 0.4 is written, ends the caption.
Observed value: 0.25
